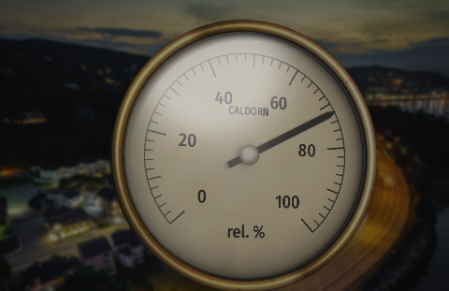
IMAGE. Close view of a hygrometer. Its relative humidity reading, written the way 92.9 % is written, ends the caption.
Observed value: 72 %
